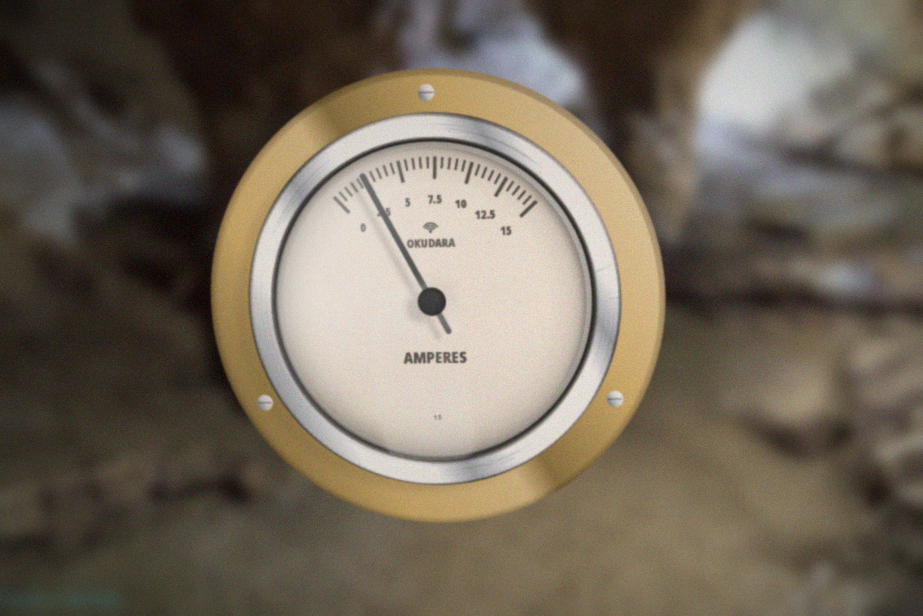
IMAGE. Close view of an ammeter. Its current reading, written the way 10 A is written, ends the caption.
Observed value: 2.5 A
